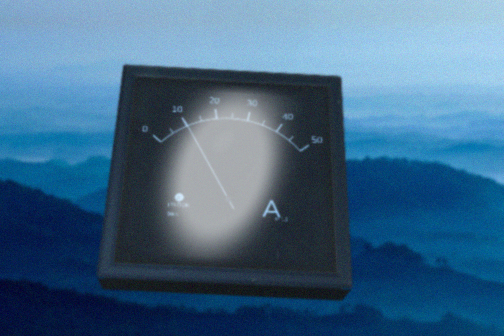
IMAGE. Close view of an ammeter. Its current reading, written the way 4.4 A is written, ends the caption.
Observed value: 10 A
